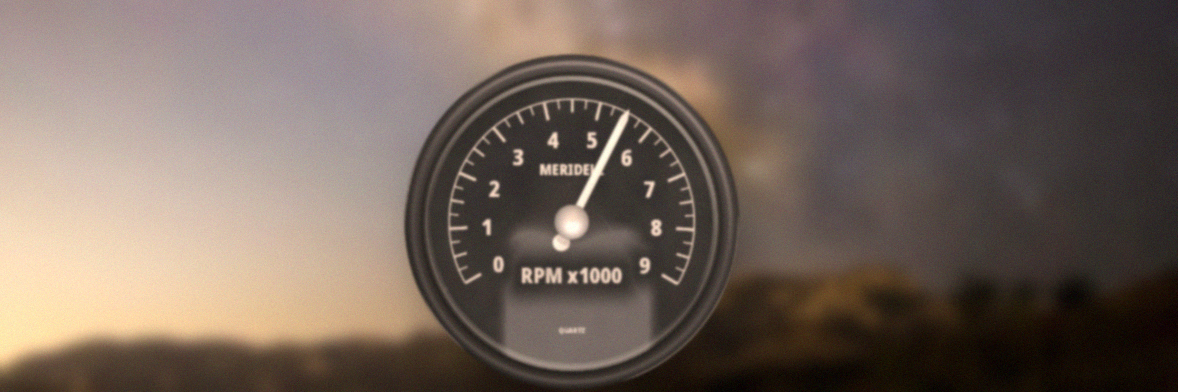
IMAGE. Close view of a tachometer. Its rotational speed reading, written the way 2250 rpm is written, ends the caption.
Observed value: 5500 rpm
